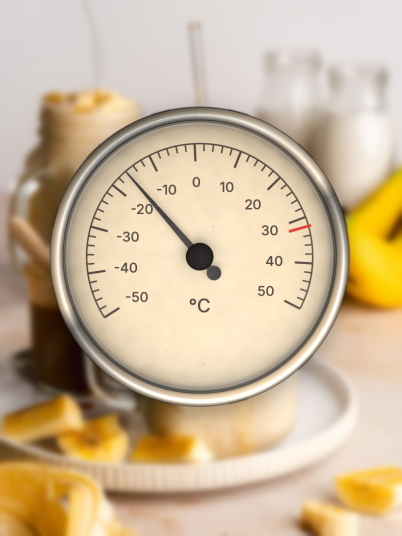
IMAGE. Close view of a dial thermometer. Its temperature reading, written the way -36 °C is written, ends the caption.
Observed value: -16 °C
